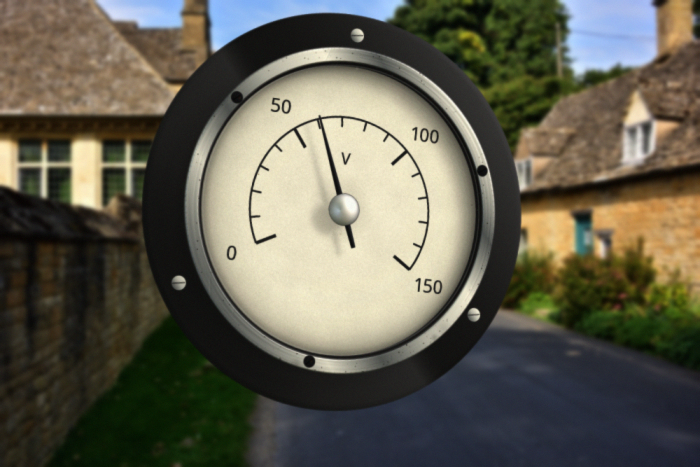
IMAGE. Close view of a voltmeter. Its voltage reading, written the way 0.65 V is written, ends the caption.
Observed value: 60 V
